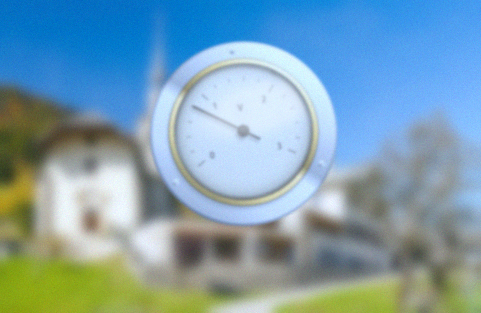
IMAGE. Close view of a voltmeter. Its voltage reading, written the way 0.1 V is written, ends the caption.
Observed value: 0.8 V
